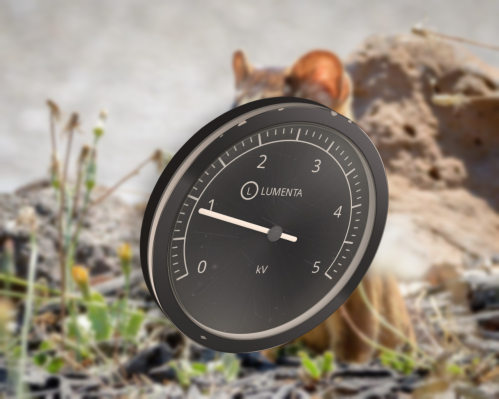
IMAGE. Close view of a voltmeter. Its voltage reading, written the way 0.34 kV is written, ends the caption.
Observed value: 0.9 kV
